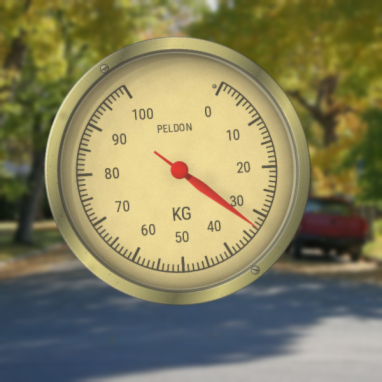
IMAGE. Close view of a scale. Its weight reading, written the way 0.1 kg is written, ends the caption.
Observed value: 33 kg
